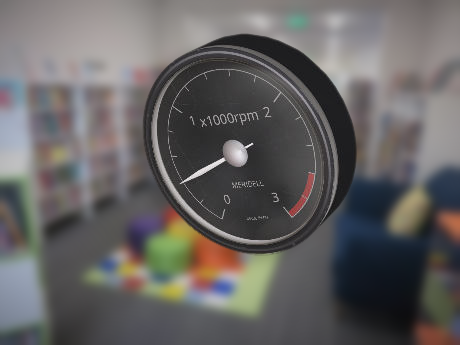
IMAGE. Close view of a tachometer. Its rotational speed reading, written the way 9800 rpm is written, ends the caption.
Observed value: 400 rpm
